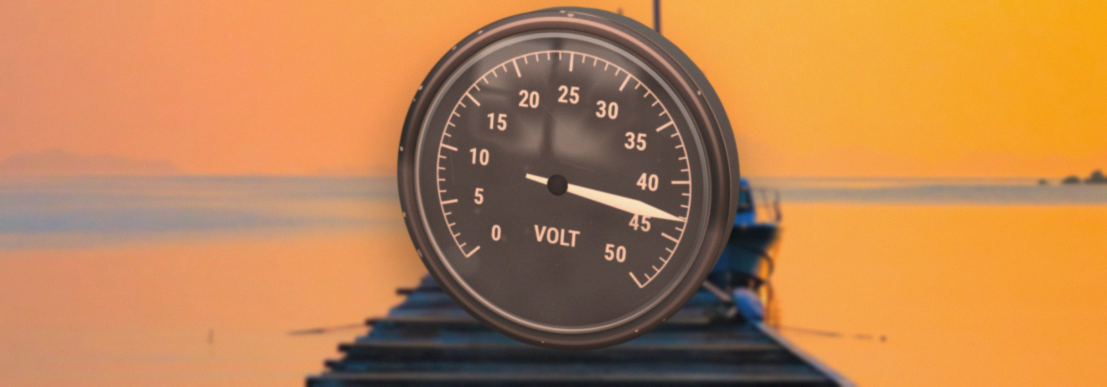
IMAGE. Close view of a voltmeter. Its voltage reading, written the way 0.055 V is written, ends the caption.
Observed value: 43 V
